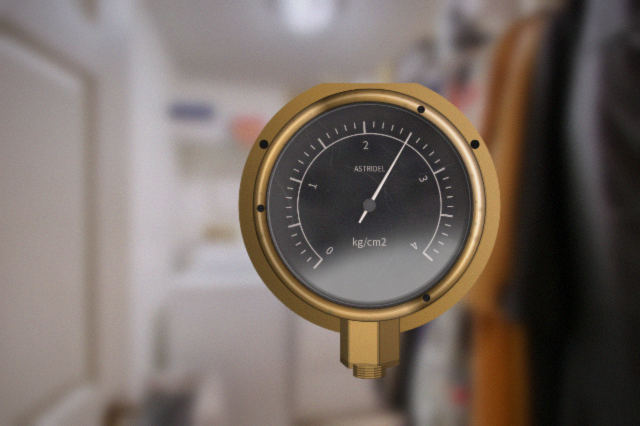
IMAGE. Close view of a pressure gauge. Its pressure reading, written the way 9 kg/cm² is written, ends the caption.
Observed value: 2.5 kg/cm²
